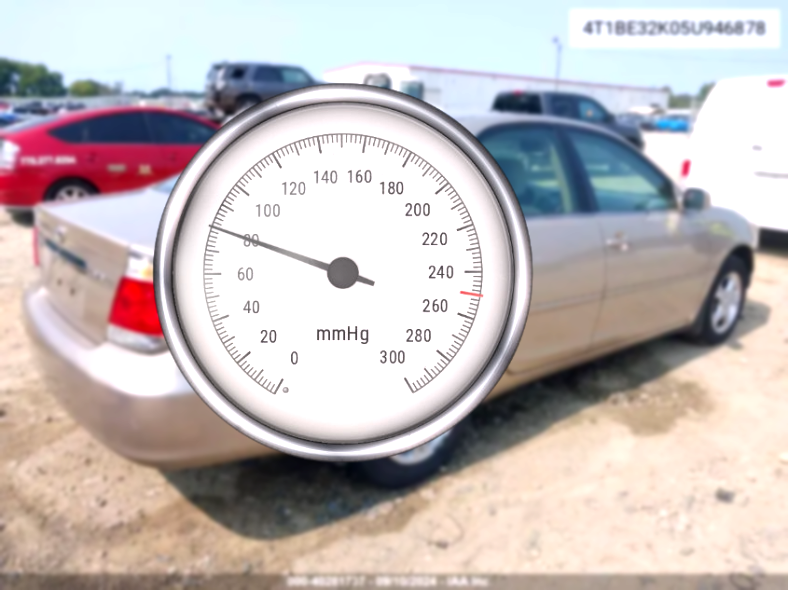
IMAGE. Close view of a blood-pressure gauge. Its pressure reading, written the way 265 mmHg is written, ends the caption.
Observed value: 80 mmHg
